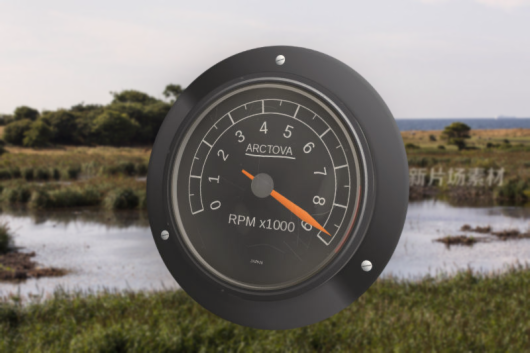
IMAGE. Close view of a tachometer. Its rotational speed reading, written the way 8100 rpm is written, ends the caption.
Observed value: 8750 rpm
